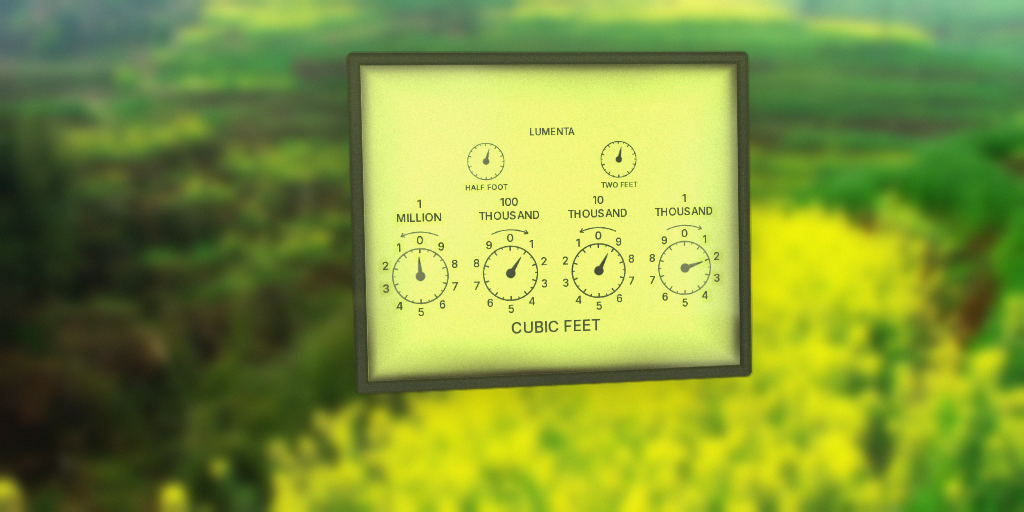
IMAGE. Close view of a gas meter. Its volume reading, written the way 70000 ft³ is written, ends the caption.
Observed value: 9200 ft³
